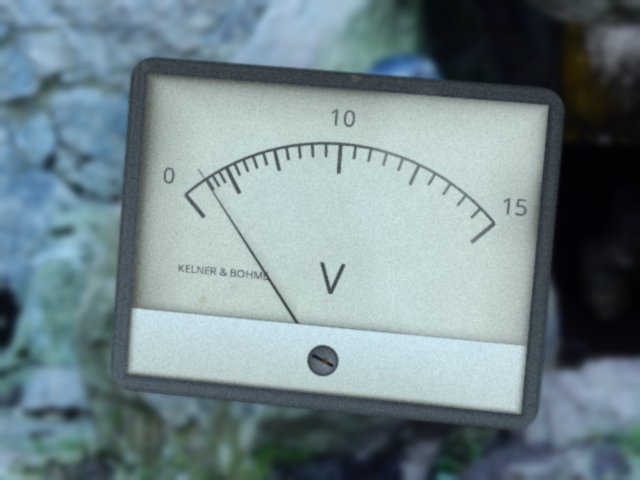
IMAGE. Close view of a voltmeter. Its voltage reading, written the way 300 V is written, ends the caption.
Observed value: 3.5 V
